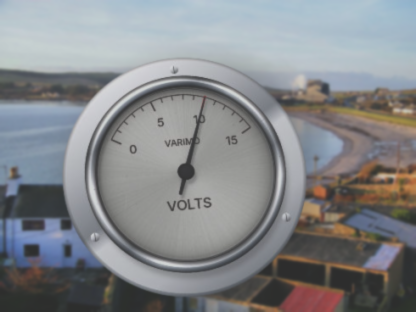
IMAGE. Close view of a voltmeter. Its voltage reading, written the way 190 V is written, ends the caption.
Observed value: 10 V
